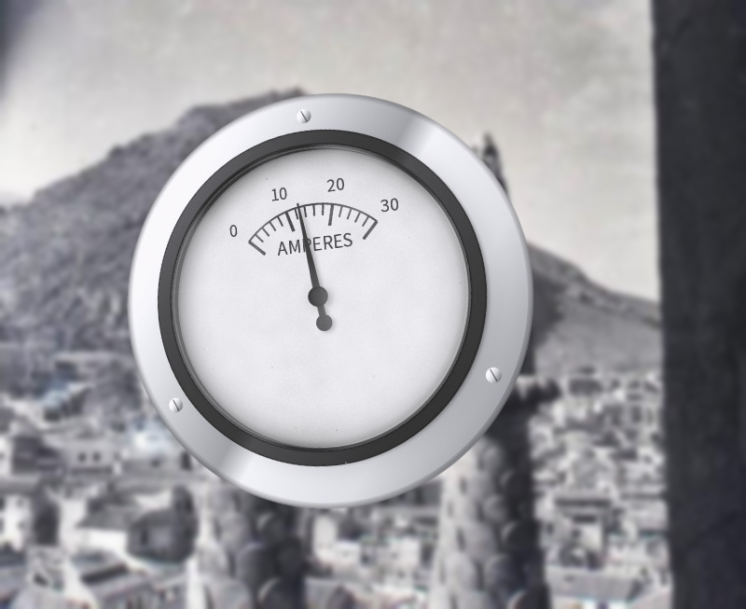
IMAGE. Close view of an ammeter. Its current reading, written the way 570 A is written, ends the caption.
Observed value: 13 A
